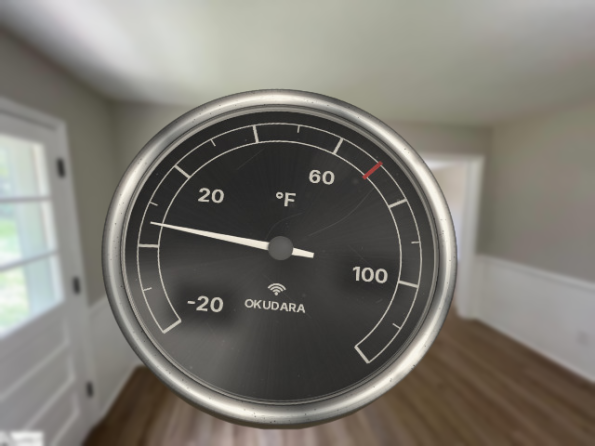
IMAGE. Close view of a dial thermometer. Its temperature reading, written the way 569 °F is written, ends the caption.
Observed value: 5 °F
